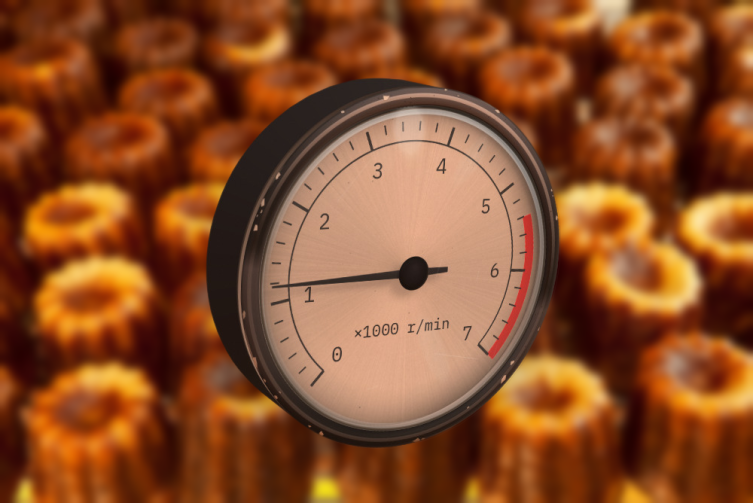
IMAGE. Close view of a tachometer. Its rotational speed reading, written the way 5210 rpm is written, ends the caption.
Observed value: 1200 rpm
